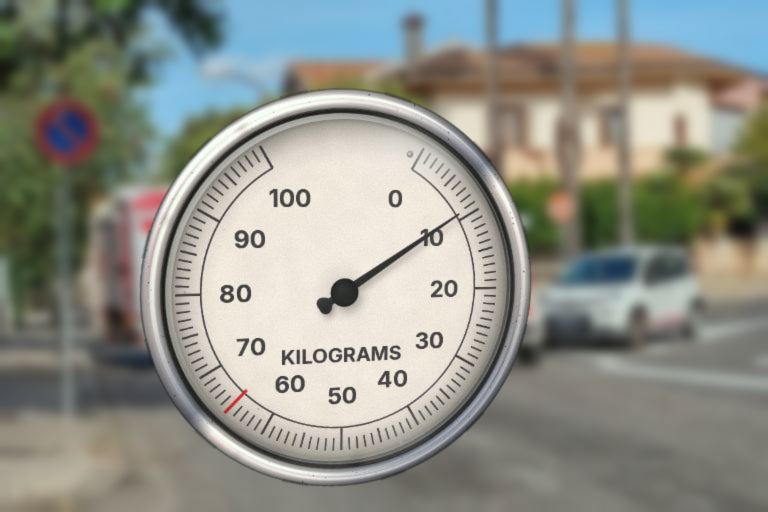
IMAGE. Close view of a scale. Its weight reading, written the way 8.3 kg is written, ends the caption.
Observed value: 9 kg
